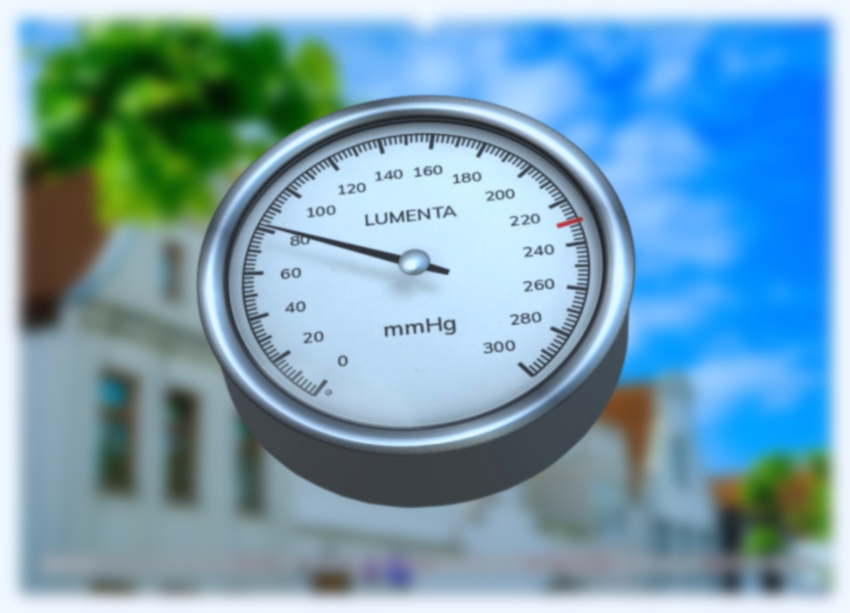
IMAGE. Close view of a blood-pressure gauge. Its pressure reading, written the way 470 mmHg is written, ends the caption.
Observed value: 80 mmHg
